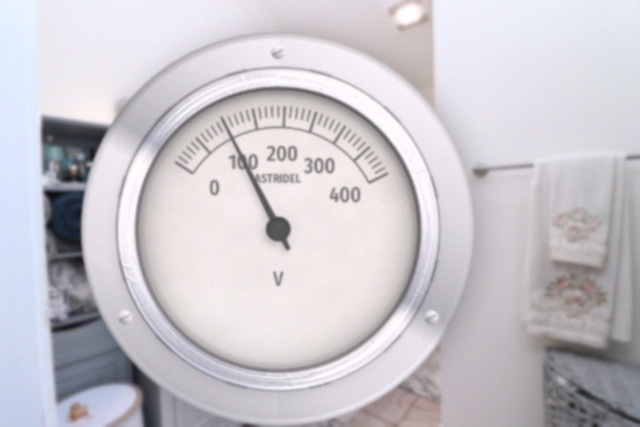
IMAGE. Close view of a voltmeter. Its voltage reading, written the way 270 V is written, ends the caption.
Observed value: 100 V
